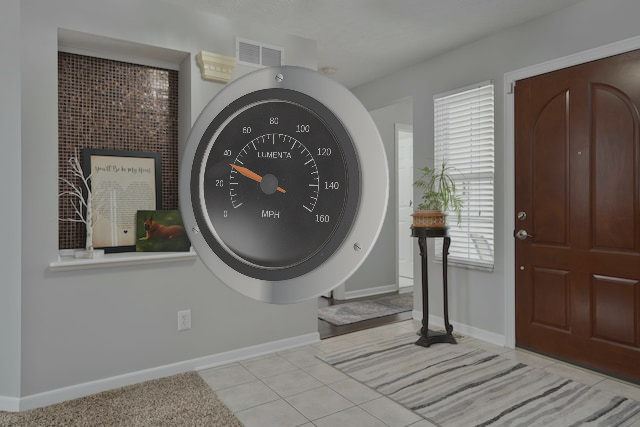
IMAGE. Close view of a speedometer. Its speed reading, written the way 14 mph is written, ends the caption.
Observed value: 35 mph
